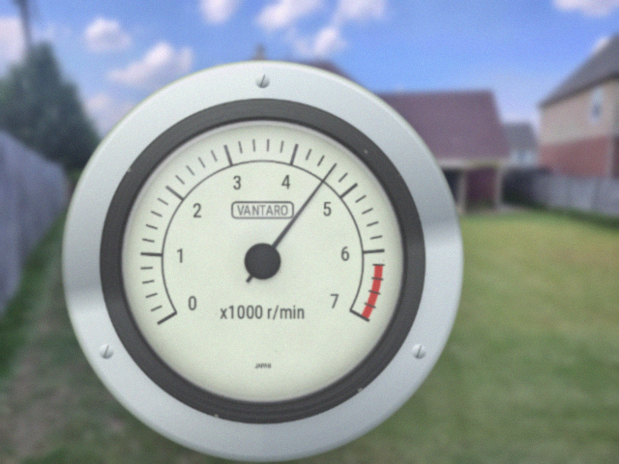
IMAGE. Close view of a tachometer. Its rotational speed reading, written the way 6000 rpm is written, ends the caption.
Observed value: 4600 rpm
